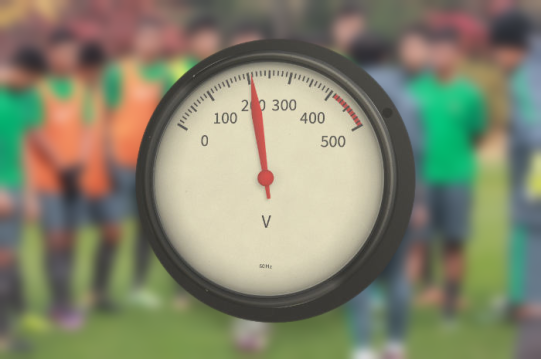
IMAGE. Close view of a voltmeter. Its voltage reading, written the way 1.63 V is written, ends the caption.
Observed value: 210 V
